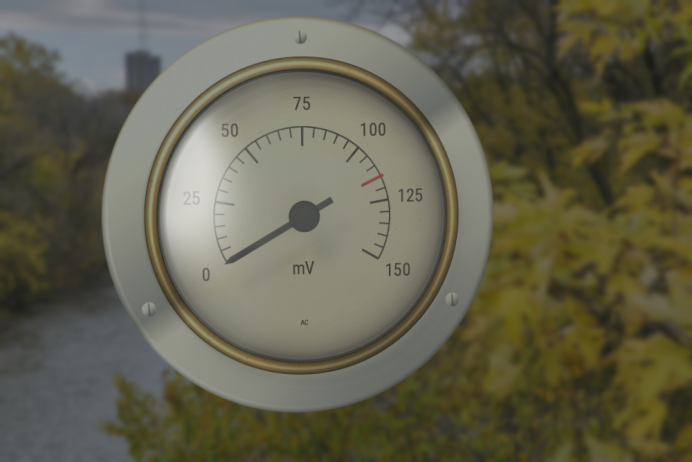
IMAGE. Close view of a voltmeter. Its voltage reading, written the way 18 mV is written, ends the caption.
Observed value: 0 mV
